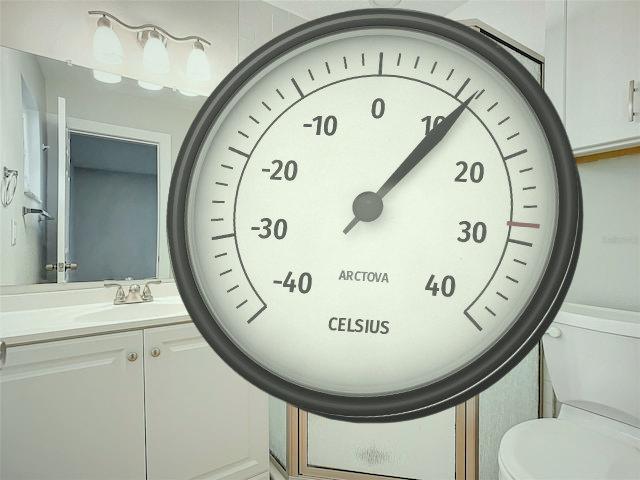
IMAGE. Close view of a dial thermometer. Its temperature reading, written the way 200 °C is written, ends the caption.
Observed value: 12 °C
